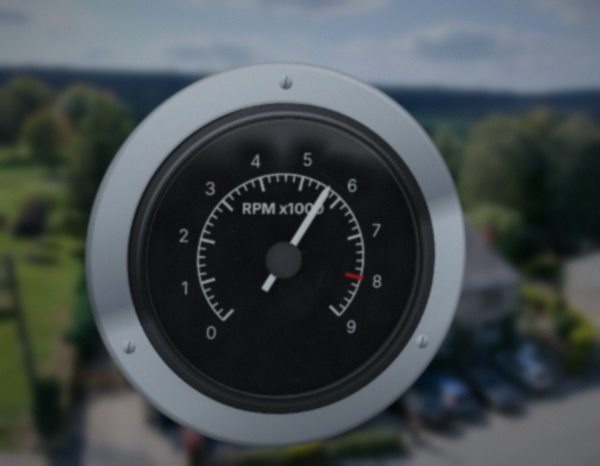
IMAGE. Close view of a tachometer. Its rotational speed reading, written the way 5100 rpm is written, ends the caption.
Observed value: 5600 rpm
